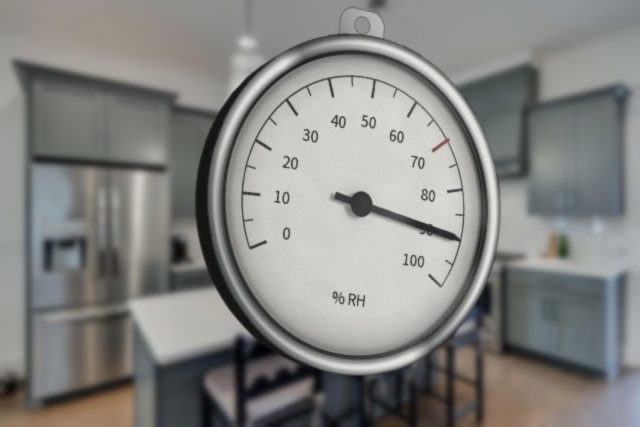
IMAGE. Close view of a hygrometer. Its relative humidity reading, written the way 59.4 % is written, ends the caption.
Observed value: 90 %
